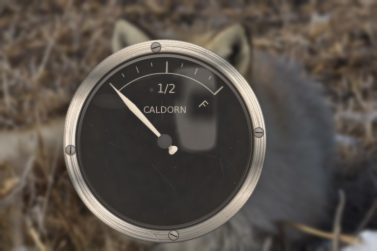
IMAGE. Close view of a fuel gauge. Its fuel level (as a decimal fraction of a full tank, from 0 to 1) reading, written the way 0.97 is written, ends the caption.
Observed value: 0
